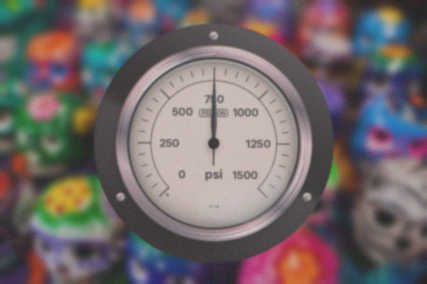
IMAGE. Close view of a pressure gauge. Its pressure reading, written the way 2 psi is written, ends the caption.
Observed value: 750 psi
